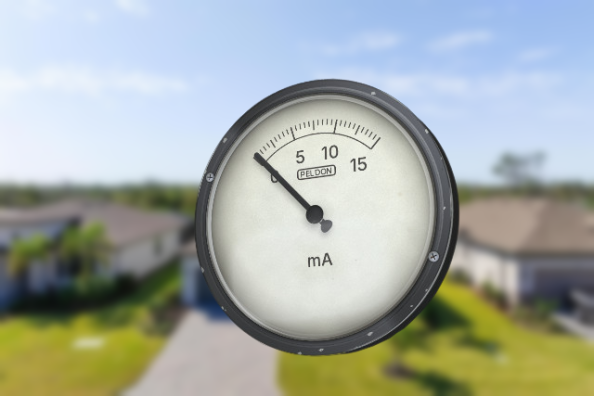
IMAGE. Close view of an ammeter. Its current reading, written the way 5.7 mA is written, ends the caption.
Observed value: 0.5 mA
